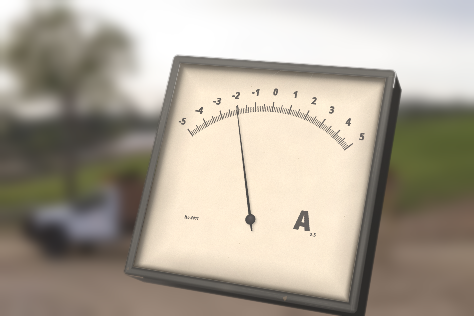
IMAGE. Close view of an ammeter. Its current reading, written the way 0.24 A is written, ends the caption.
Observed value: -2 A
